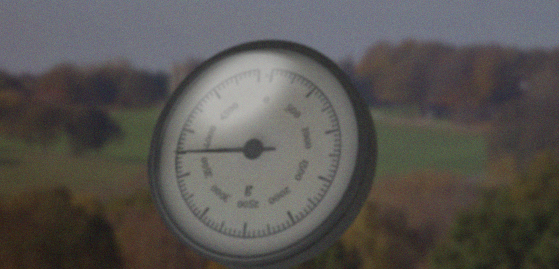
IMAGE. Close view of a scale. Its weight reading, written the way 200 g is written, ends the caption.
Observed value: 3750 g
